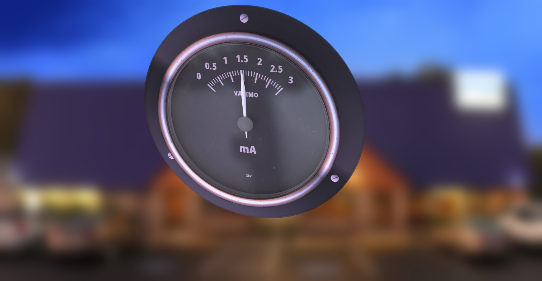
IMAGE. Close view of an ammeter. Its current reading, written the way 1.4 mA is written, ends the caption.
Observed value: 1.5 mA
